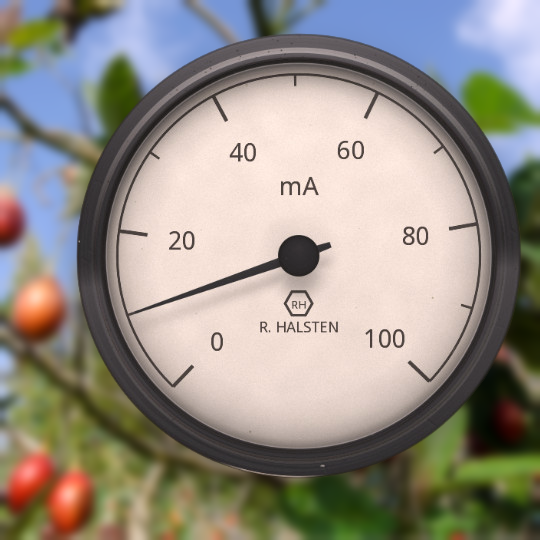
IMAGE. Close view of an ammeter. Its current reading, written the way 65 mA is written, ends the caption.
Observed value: 10 mA
